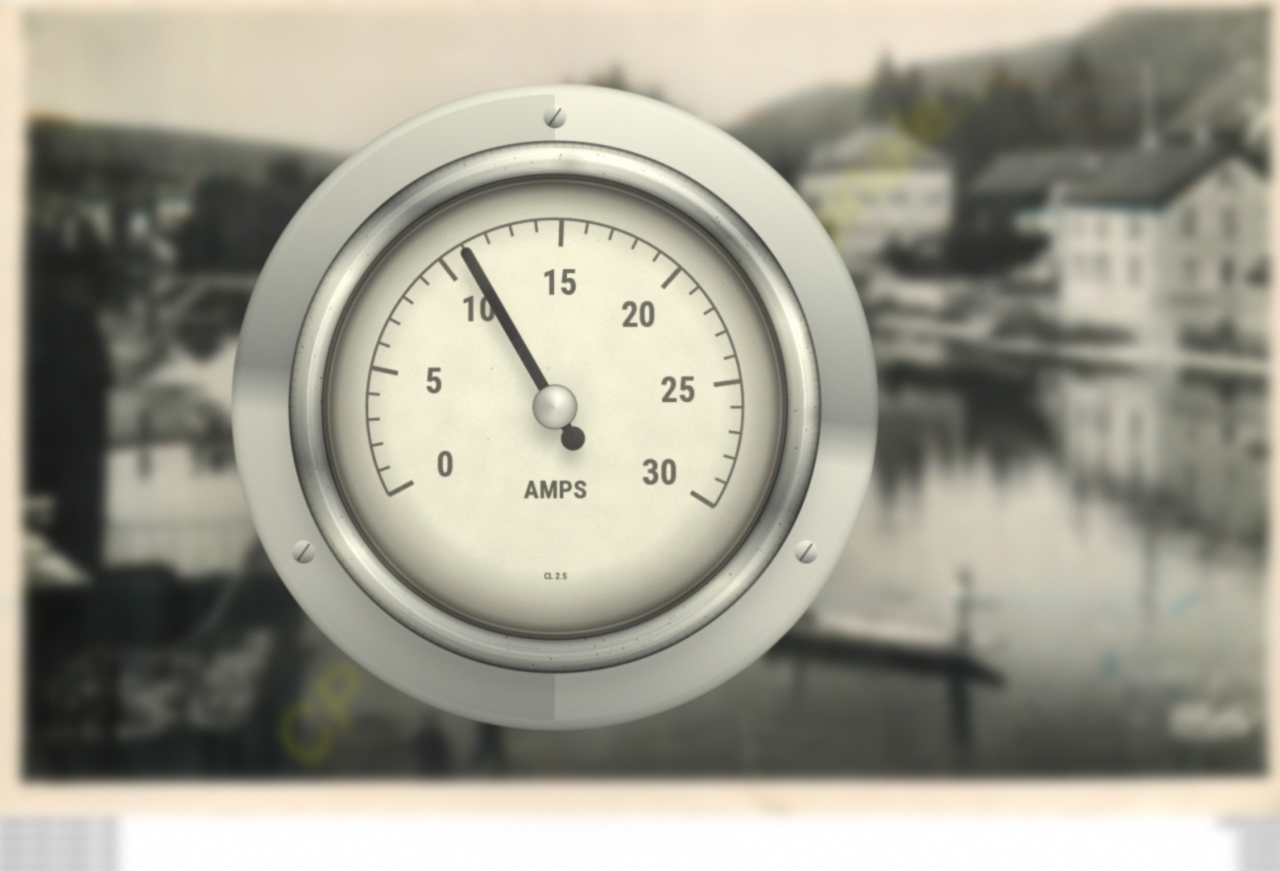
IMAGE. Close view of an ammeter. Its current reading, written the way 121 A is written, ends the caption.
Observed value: 11 A
